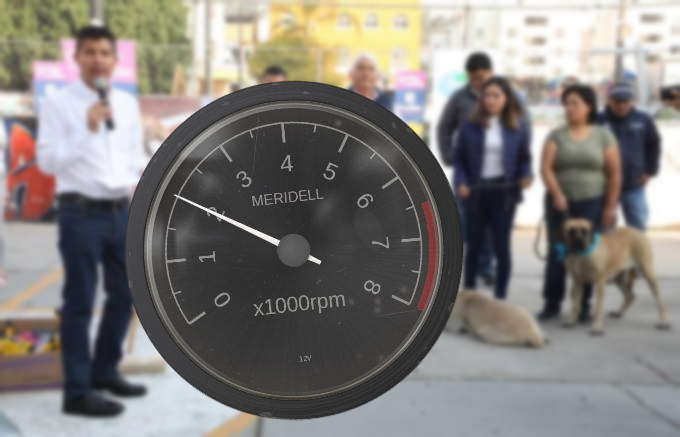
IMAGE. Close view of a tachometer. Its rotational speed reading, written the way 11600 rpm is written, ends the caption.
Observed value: 2000 rpm
